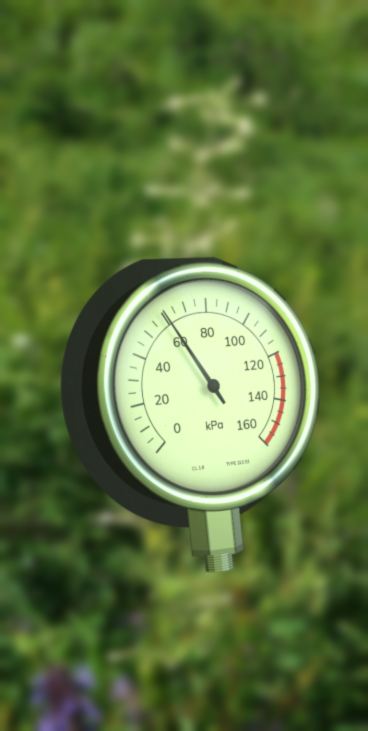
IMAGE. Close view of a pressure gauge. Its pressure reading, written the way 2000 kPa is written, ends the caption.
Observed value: 60 kPa
